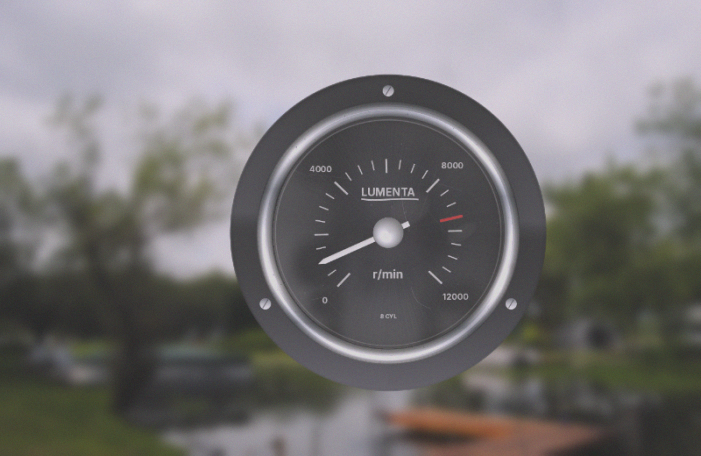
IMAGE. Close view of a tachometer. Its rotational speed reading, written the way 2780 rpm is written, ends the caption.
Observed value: 1000 rpm
